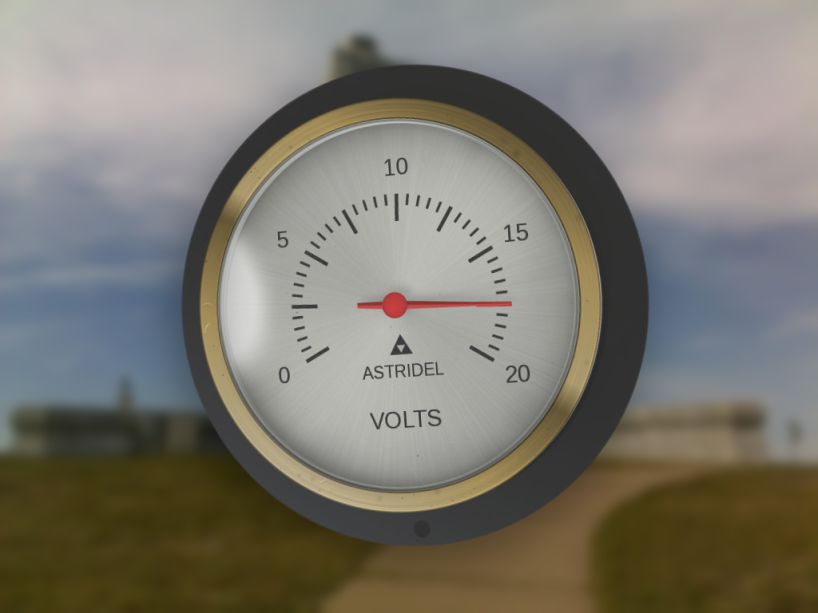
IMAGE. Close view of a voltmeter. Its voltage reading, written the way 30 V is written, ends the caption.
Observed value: 17.5 V
